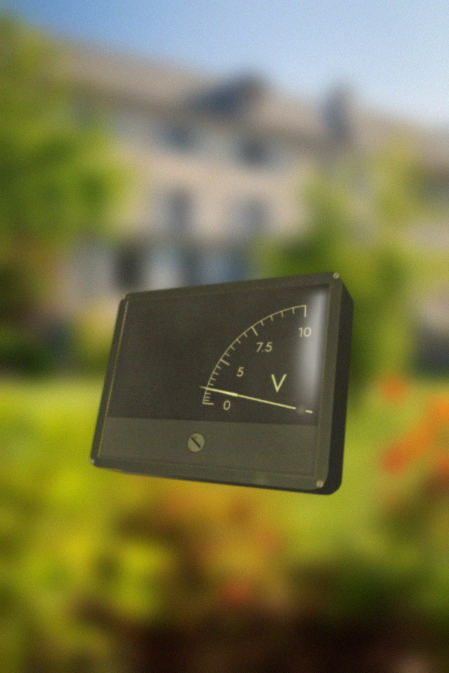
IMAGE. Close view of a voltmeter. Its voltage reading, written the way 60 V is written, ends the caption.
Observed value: 2.5 V
